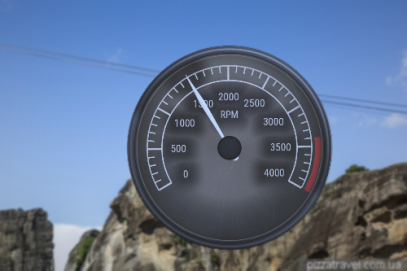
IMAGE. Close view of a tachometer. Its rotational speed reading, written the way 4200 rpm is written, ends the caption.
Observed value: 1500 rpm
